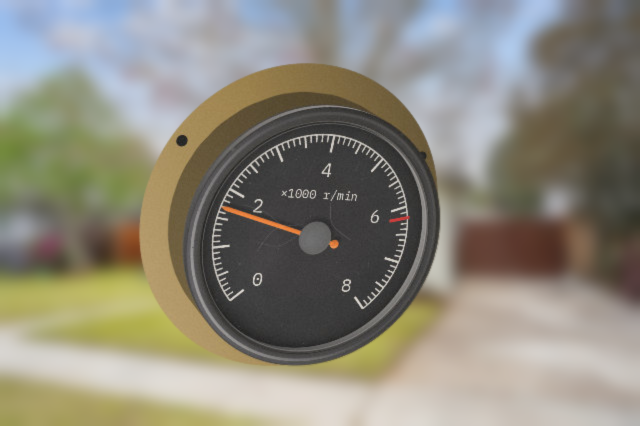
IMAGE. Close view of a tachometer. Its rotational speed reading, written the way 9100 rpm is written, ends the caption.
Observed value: 1700 rpm
